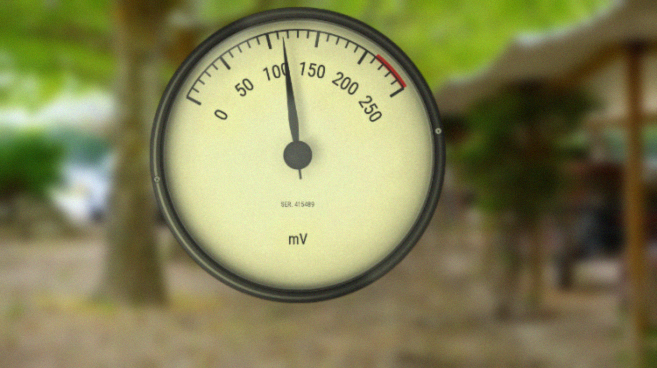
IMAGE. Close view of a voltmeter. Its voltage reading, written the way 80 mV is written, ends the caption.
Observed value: 115 mV
